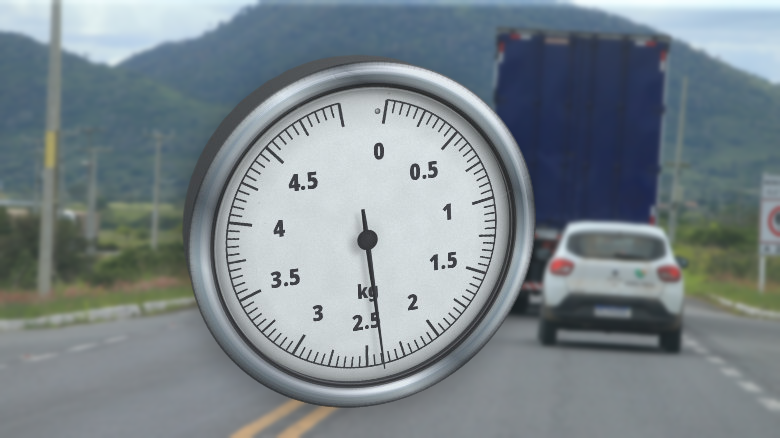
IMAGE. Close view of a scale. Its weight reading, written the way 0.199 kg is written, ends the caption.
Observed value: 2.4 kg
